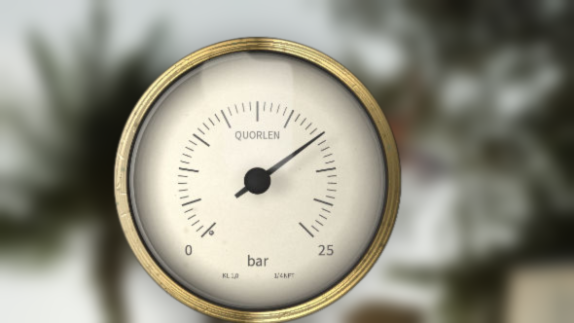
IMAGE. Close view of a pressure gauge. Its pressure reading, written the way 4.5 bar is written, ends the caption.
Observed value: 17.5 bar
